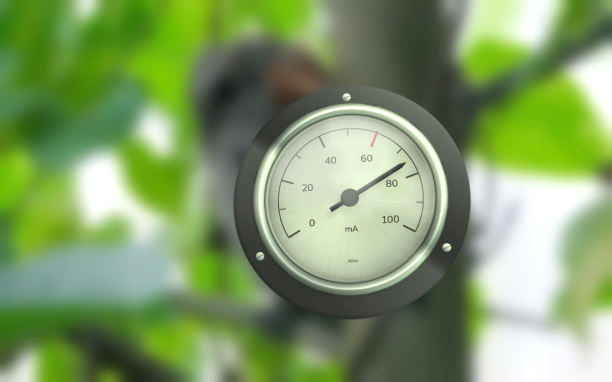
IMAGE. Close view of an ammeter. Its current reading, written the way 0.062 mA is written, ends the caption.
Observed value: 75 mA
